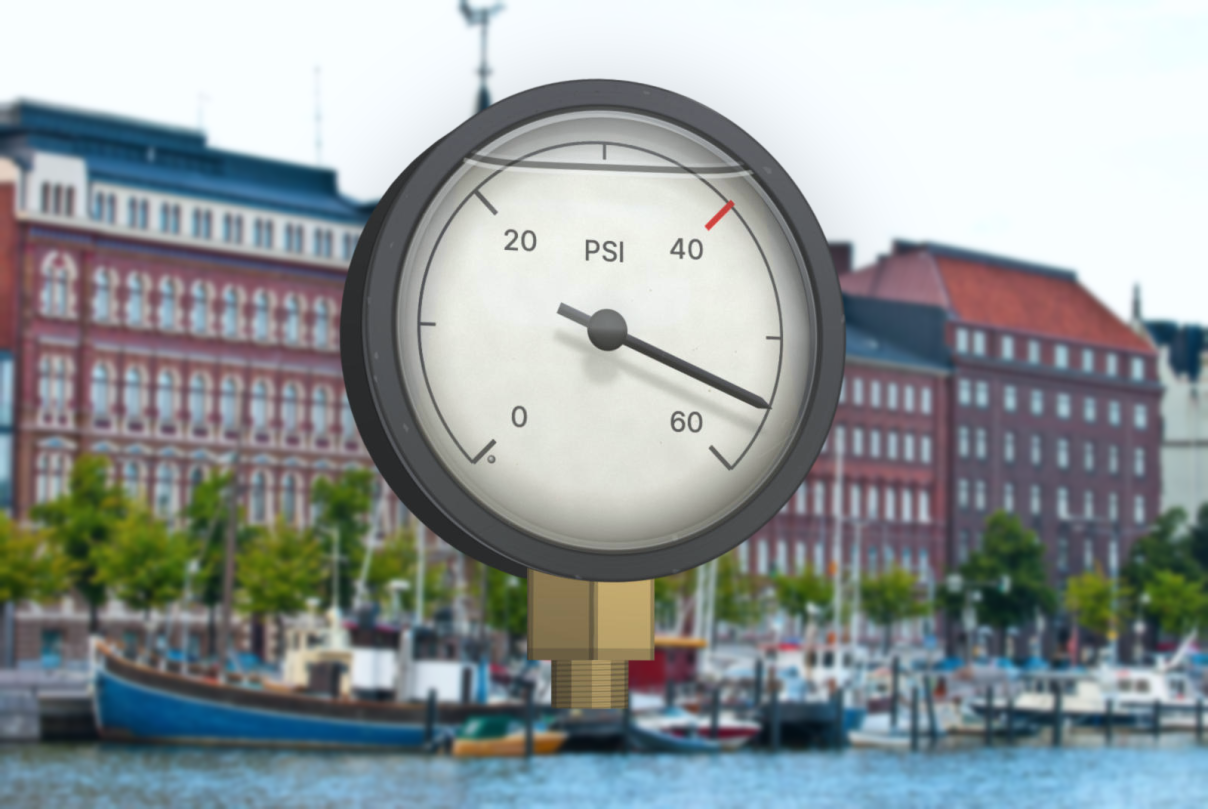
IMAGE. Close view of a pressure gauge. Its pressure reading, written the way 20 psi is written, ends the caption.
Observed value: 55 psi
